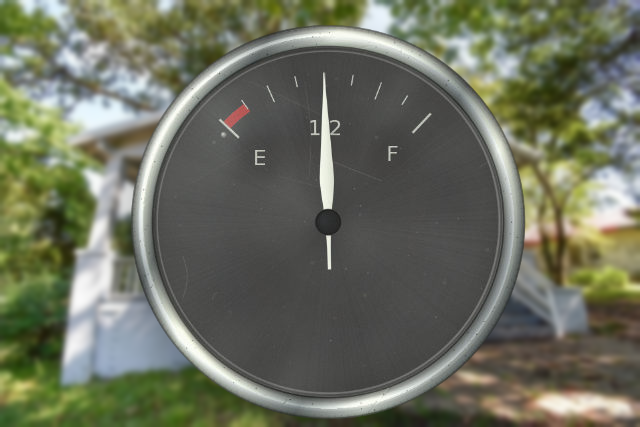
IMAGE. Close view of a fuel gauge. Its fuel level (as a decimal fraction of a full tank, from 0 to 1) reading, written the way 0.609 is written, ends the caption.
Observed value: 0.5
